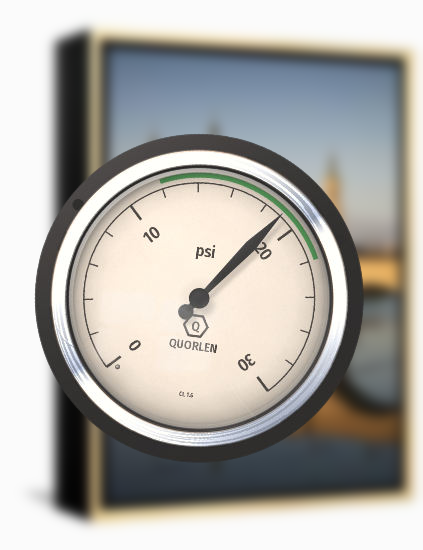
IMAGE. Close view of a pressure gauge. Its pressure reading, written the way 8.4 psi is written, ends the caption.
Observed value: 19 psi
